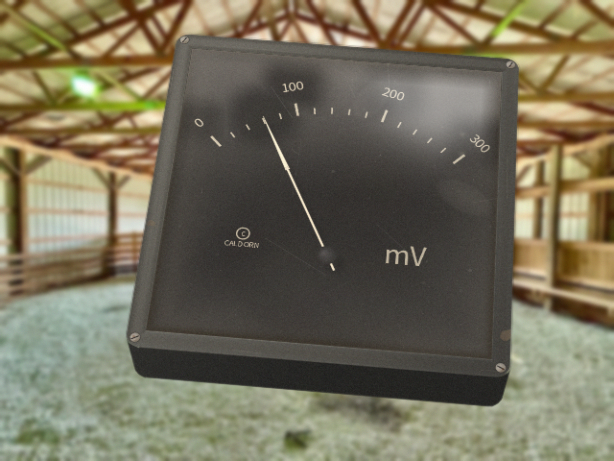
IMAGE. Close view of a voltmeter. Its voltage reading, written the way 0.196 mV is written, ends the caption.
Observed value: 60 mV
